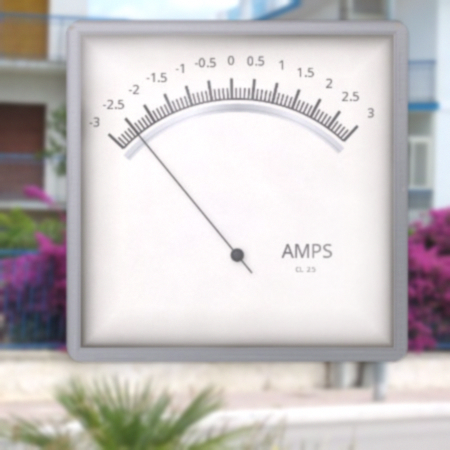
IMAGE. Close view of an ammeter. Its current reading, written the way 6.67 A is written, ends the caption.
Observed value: -2.5 A
